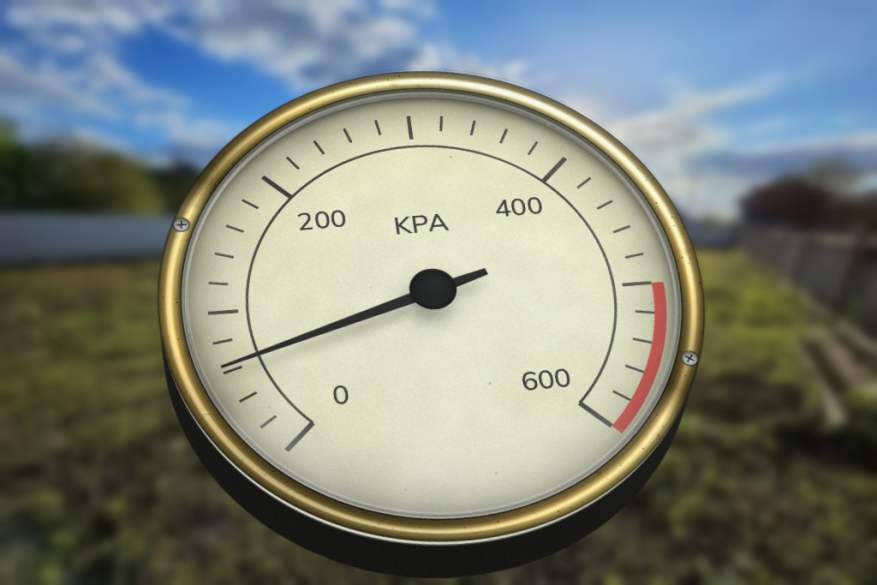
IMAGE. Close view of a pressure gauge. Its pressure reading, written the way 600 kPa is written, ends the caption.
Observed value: 60 kPa
